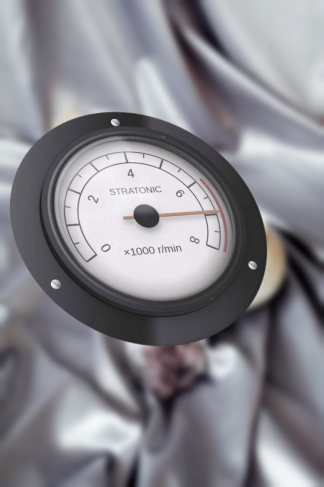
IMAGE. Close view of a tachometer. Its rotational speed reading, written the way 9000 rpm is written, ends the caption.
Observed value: 7000 rpm
